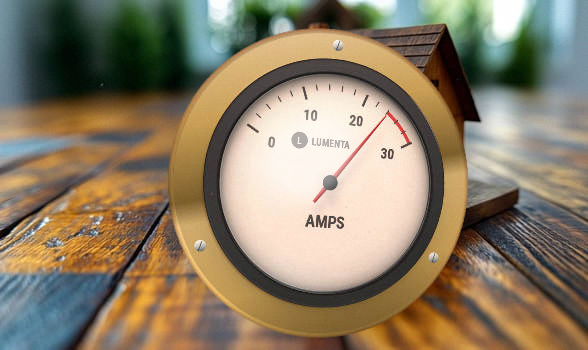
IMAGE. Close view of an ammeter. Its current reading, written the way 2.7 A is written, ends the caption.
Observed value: 24 A
